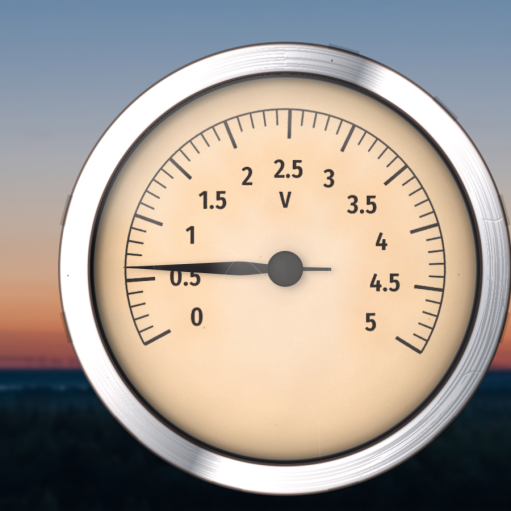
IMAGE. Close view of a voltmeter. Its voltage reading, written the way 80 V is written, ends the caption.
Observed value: 0.6 V
